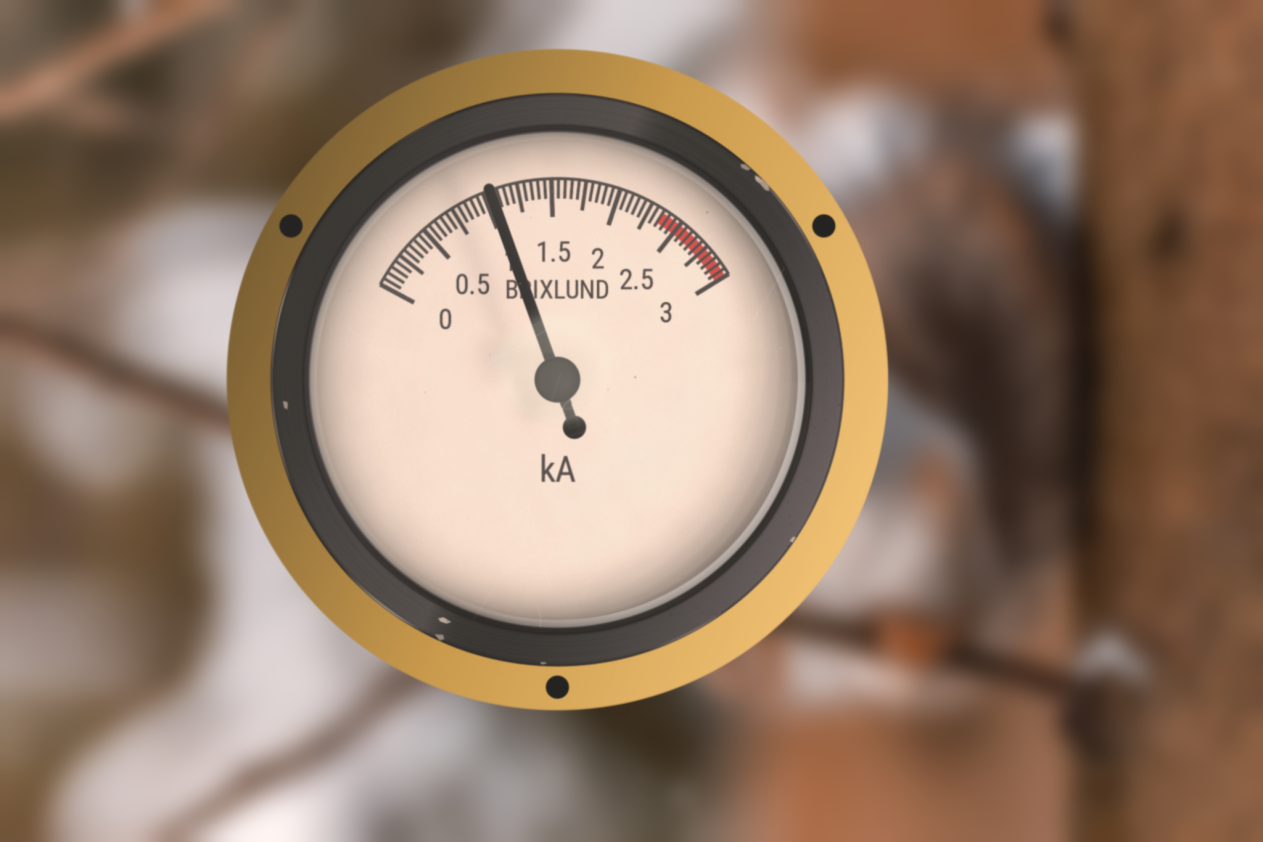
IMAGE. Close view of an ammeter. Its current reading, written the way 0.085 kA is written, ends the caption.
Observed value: 1.05 kA
